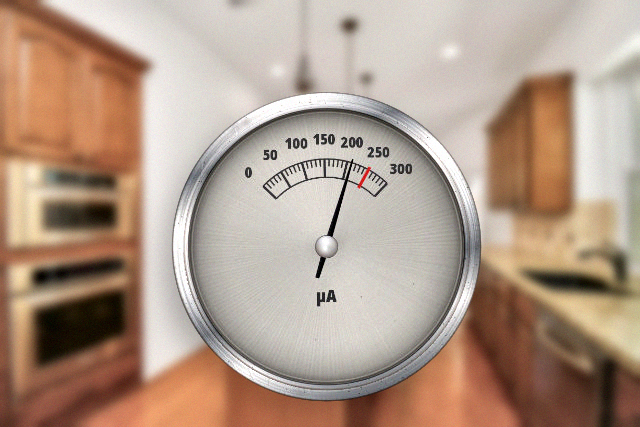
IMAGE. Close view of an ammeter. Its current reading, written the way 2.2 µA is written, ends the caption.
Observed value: 210 µA
